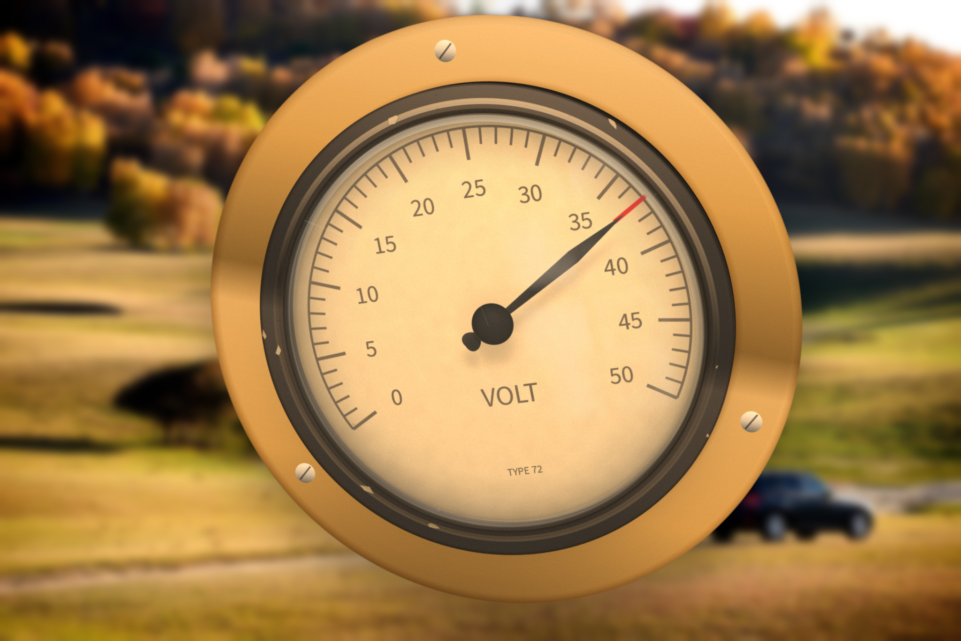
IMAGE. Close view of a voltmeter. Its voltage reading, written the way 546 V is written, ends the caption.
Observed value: 37 V
